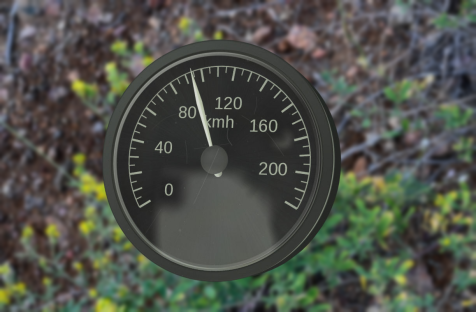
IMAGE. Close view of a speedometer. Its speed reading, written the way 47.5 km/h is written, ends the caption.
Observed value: 95 km/h
